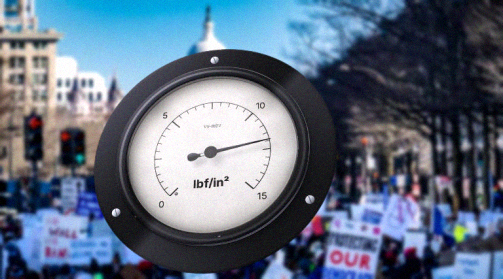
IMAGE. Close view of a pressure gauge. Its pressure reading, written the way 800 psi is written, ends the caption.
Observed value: 12 psi
